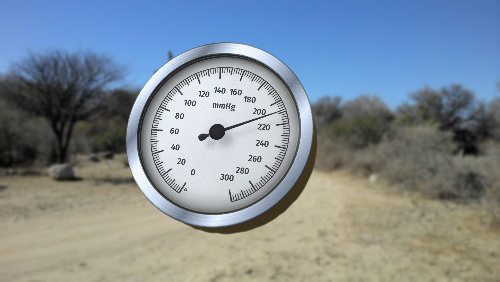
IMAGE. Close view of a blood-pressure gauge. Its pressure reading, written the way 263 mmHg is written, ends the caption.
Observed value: 210 mmHg
